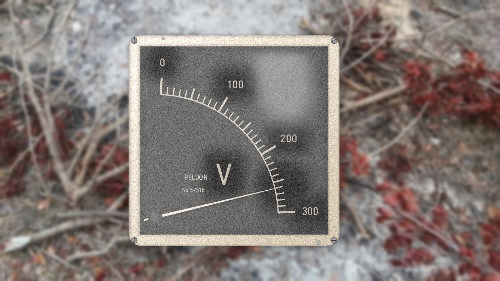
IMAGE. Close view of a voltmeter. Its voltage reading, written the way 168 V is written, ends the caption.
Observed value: 260 V
